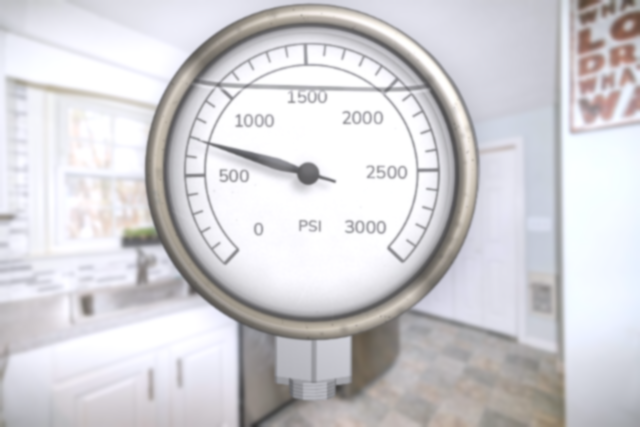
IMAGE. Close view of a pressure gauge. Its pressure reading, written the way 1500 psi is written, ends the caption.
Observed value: 700 psi
